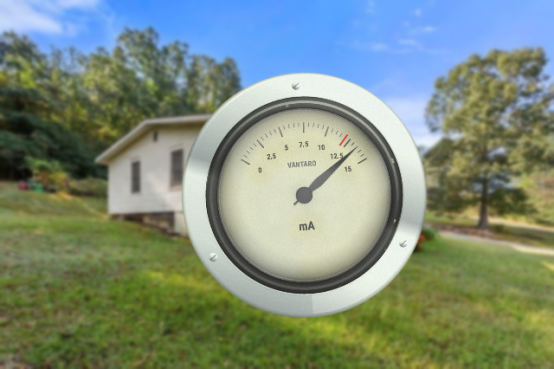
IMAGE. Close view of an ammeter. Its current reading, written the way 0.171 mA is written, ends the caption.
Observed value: 13.5 mA
